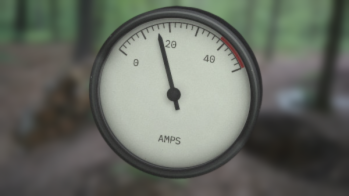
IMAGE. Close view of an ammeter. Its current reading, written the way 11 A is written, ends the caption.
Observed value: 16 A
